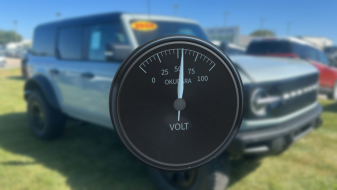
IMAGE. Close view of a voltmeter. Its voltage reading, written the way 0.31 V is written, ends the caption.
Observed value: 55 V
